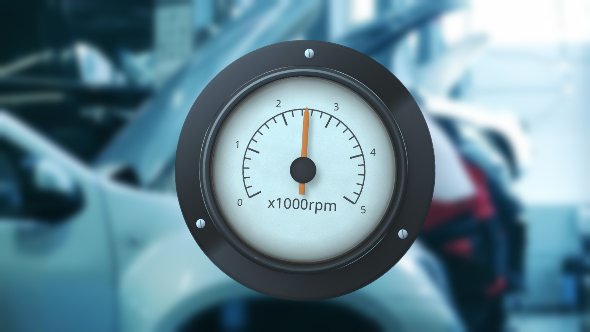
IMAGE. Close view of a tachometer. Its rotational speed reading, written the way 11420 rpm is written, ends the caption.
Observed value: 2500 rpm
